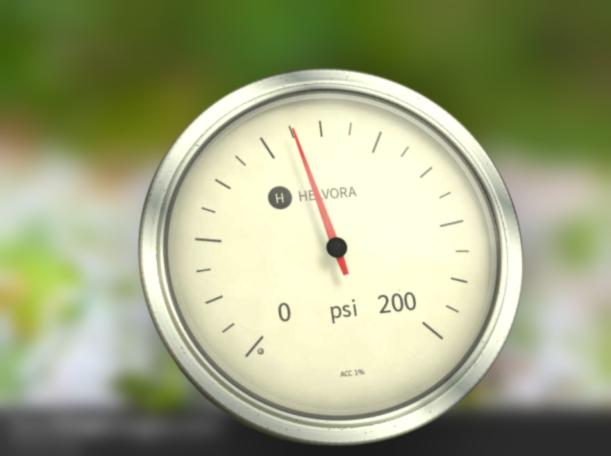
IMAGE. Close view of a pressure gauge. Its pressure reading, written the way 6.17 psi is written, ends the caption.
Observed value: 90 psi
